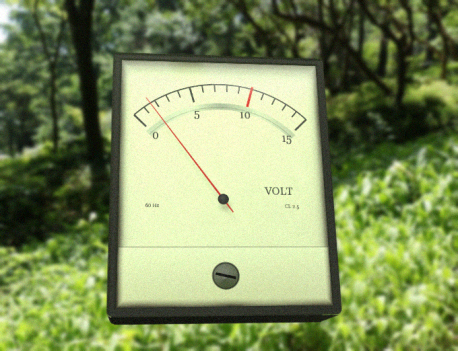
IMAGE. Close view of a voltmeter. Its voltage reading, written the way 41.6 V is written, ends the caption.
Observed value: 1.5 V
